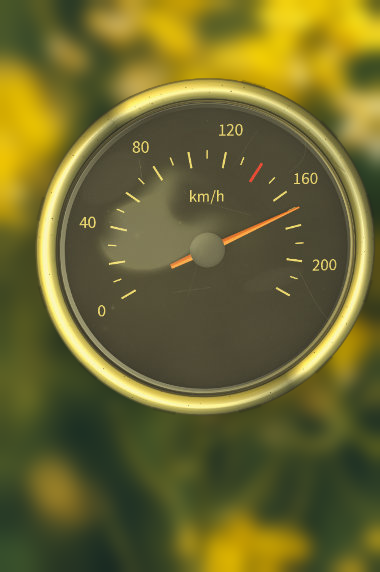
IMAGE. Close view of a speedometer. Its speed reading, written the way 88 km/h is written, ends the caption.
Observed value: 170 km/h
